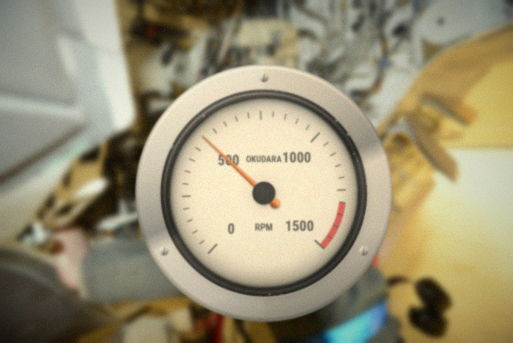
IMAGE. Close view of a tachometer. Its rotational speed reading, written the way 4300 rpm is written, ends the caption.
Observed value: 500 rpm
